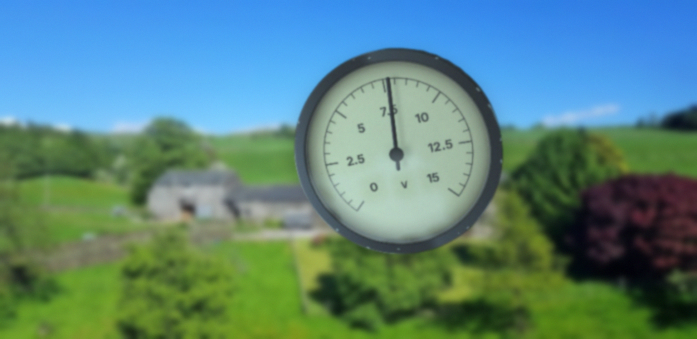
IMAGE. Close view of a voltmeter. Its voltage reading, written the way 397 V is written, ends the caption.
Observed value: 7.75 V
